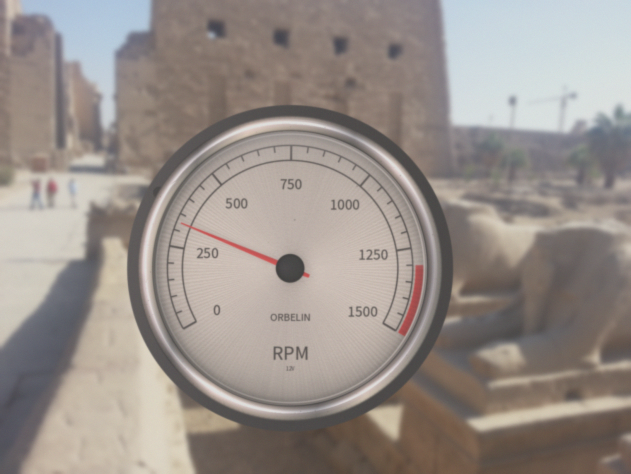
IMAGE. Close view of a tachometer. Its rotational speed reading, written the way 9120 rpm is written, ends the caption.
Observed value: 325 rpm
